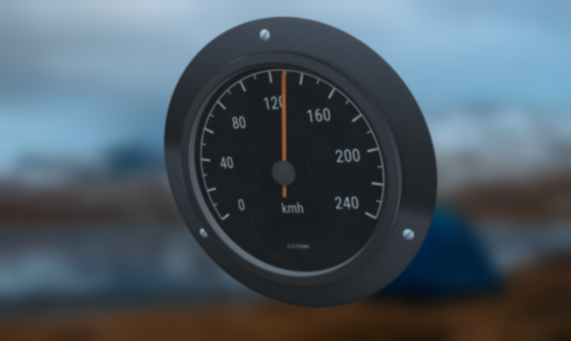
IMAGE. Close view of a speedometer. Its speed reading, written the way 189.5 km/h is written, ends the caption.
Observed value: 130 km/h
